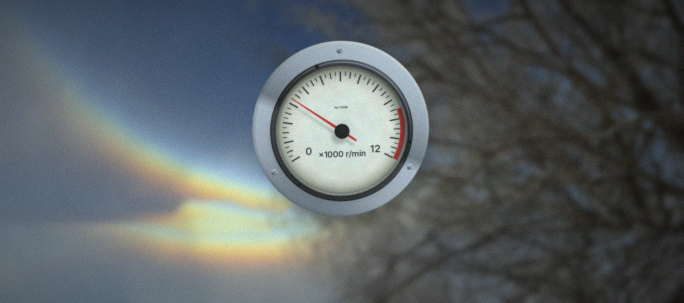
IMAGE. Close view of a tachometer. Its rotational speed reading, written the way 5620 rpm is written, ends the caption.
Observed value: 3250 rpm
